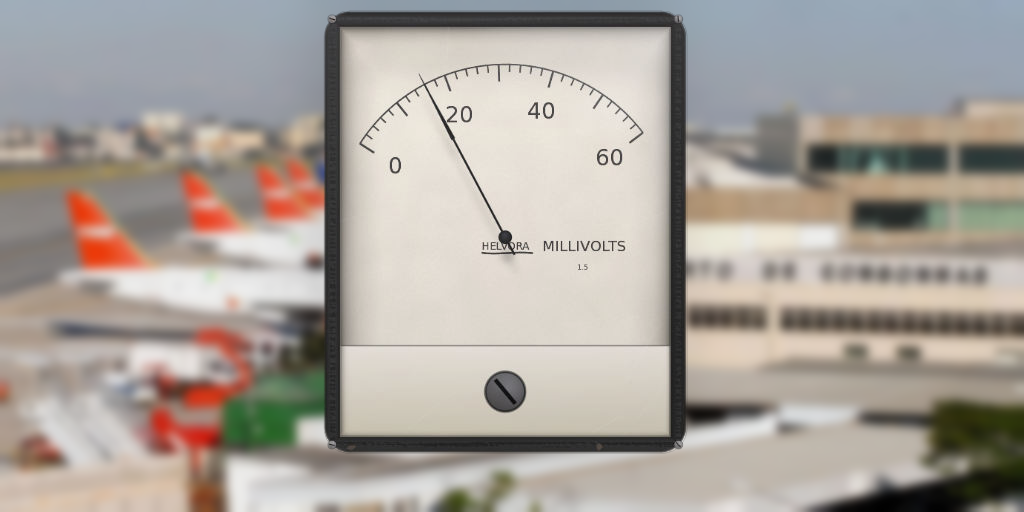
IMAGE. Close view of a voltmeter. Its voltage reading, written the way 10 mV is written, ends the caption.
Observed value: 16 mV
